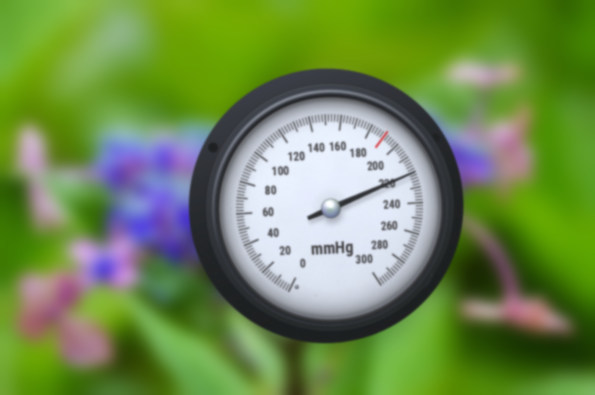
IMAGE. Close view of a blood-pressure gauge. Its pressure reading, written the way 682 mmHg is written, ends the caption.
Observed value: 220 mmHg
